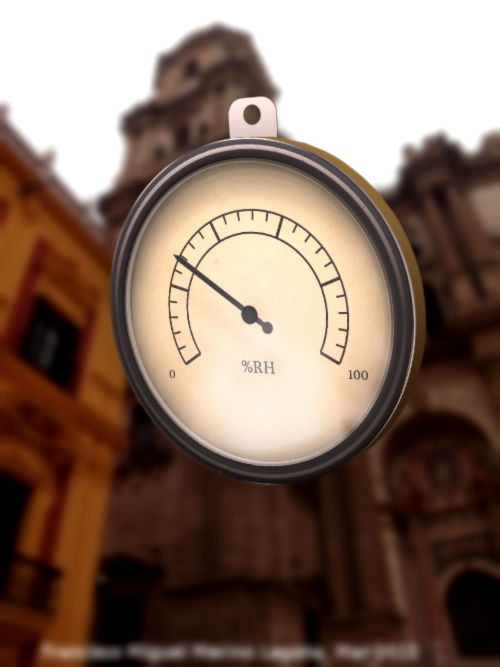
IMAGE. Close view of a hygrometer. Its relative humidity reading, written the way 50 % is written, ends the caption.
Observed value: 28 %
